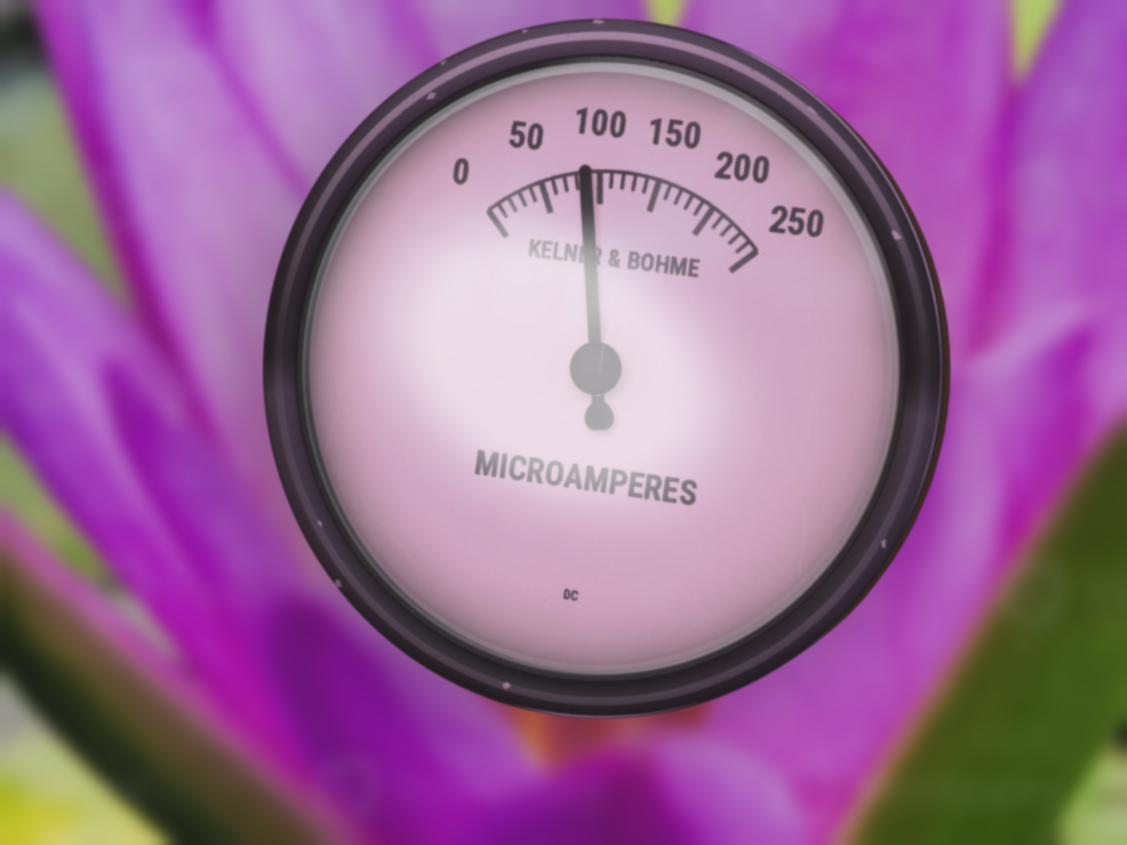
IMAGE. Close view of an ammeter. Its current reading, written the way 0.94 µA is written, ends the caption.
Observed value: 90 µA
